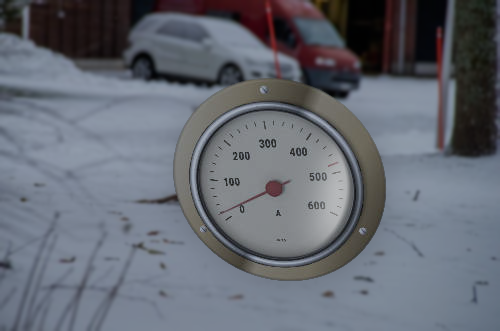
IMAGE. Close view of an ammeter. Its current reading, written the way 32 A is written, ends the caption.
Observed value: 20 A
